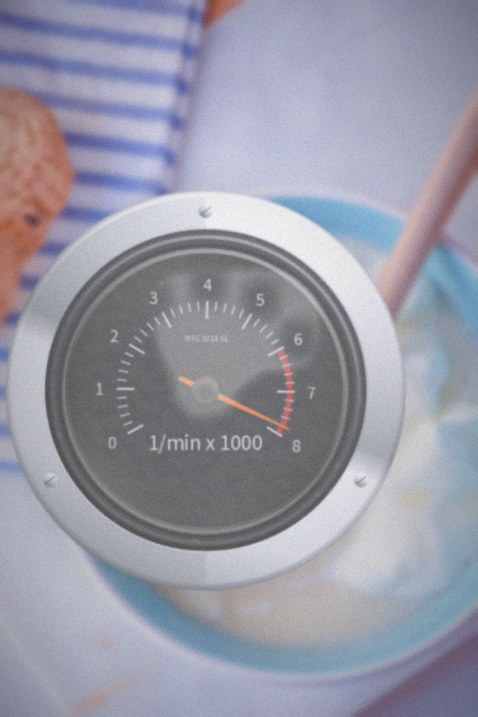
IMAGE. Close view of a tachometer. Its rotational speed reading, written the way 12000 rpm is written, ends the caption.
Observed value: 7800 rpm
